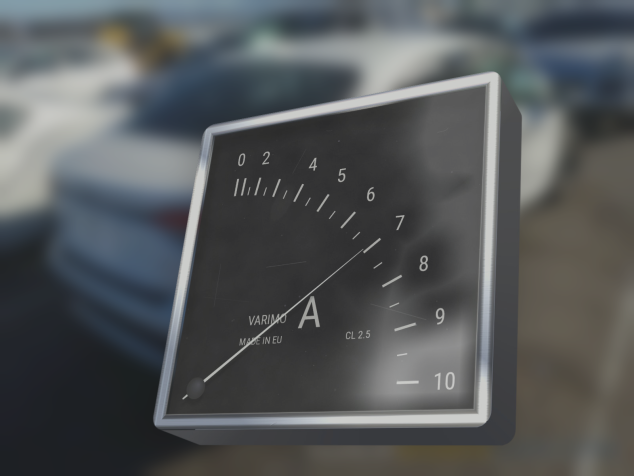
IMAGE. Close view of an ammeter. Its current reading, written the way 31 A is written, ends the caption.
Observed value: 7 A
